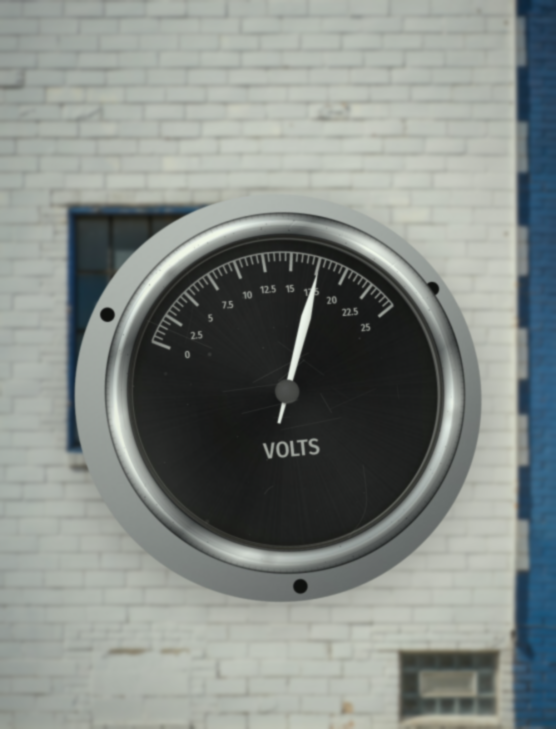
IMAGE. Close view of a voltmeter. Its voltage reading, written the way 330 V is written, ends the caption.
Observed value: 17.5 V
